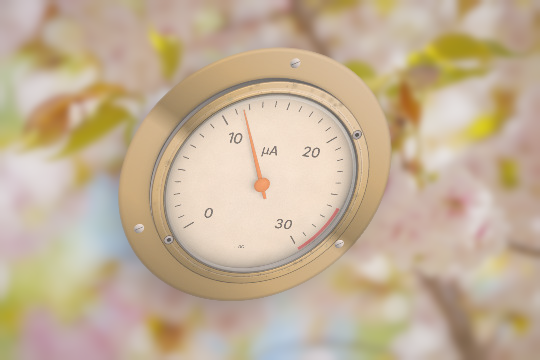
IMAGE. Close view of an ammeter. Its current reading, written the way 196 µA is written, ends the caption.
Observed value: 11.5 µA
